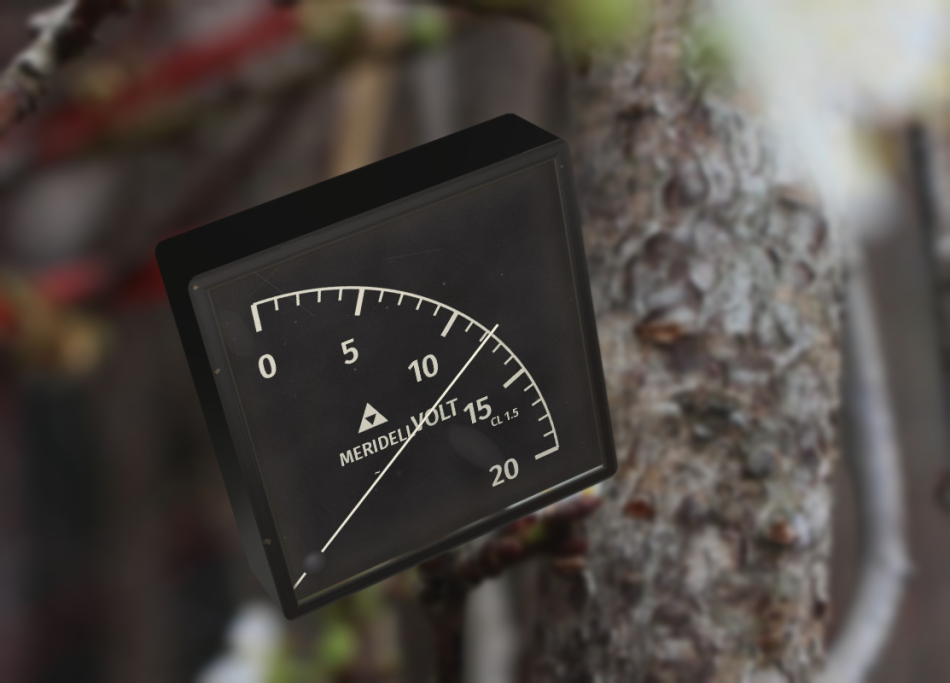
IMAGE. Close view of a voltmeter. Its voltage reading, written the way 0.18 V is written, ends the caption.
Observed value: 12 V
